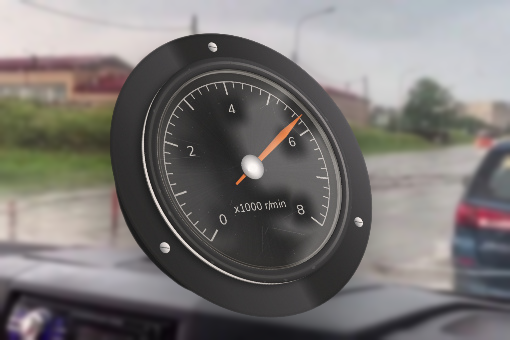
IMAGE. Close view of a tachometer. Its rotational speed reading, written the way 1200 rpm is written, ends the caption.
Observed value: 5700 rpm
